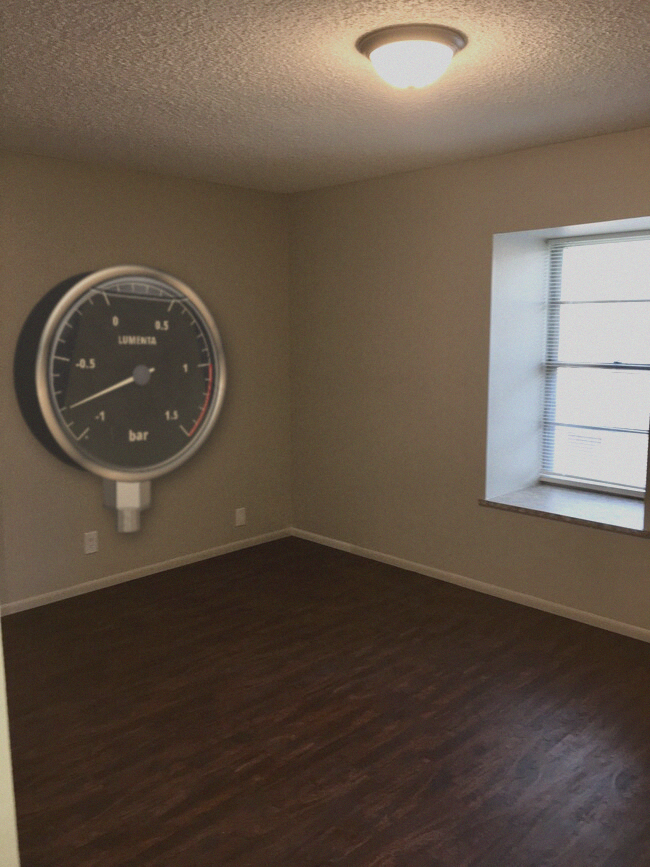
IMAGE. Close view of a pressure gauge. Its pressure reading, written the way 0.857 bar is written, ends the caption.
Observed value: -0.8 bar
